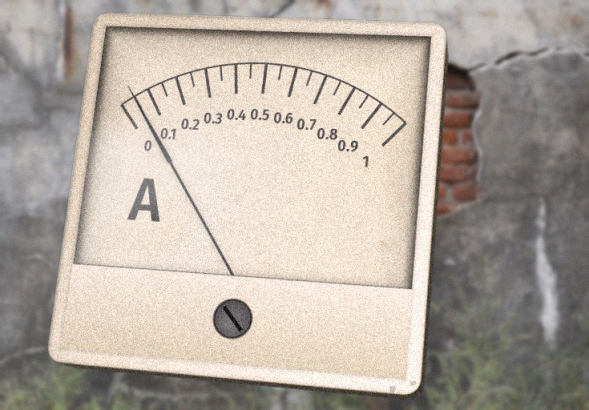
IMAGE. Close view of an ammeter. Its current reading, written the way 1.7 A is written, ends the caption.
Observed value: 0.05 A
